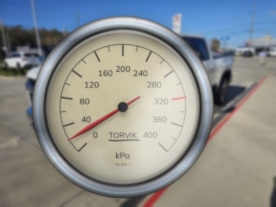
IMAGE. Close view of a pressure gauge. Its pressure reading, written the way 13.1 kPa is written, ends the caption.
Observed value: 20 kPa
